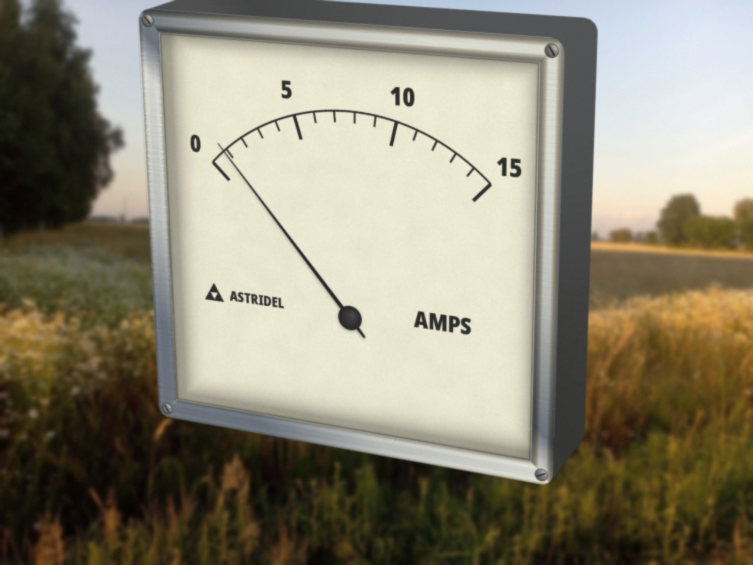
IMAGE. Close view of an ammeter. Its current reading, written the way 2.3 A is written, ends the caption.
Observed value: 1 A
